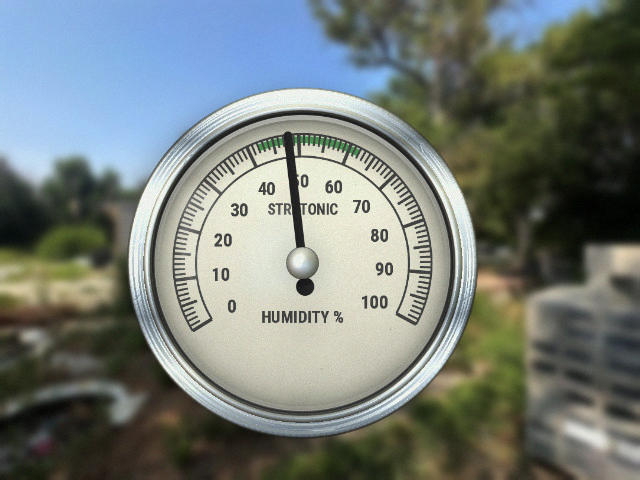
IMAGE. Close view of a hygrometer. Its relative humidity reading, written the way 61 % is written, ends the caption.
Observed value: 48 %
